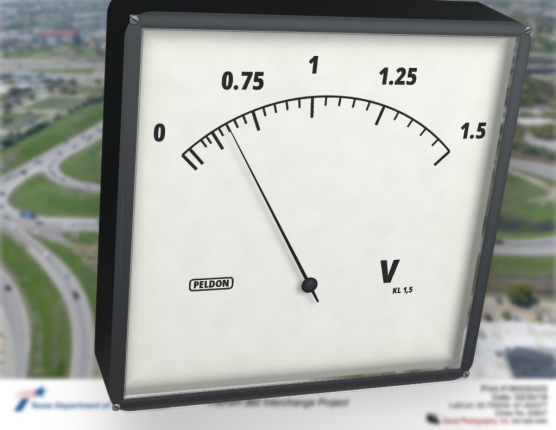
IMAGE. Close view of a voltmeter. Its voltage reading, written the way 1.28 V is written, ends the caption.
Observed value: 0.6 V
